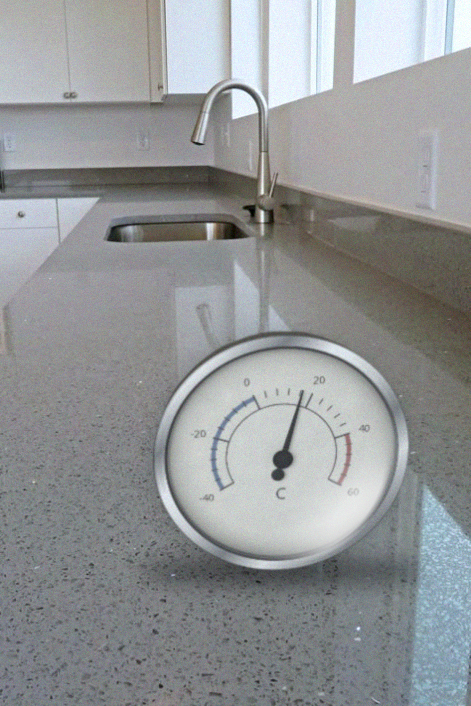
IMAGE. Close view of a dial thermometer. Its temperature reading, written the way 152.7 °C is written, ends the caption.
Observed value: 16 °C
